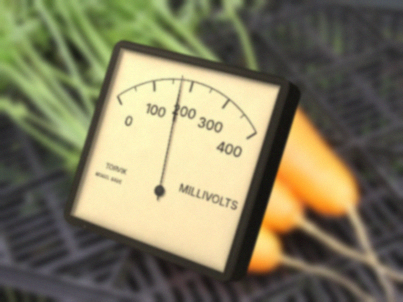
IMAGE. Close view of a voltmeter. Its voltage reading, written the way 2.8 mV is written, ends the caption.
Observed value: 175 mV
